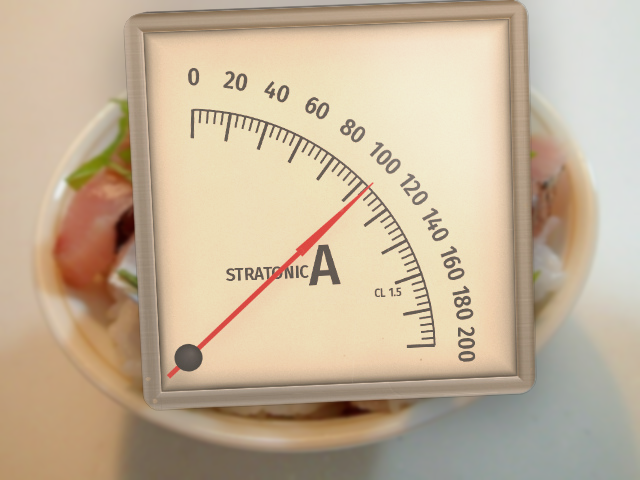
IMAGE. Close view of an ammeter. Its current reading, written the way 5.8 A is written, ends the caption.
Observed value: 104 A
